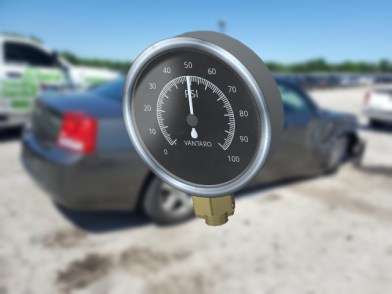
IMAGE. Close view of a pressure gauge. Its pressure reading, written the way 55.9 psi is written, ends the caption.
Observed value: 50 psi
